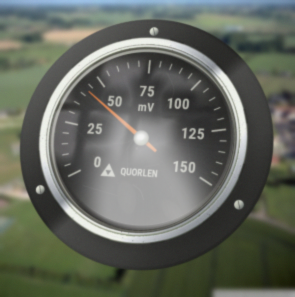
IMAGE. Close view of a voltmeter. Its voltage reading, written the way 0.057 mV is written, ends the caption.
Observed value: 42.5 mV
